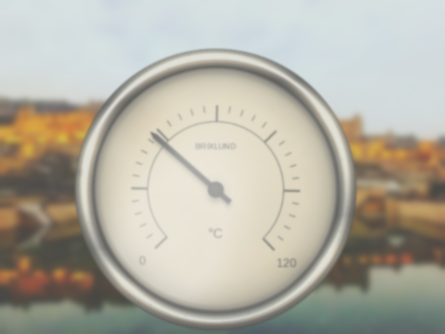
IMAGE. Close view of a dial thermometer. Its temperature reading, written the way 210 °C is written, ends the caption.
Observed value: 38 °C
